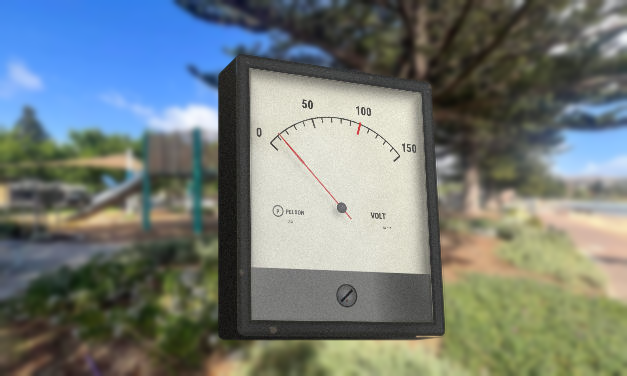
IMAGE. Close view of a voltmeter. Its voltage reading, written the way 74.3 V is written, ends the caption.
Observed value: 10 V
